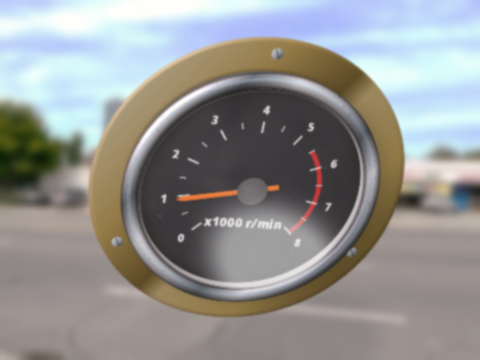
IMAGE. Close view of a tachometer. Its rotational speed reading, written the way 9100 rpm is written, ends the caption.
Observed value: 1000 rpm
